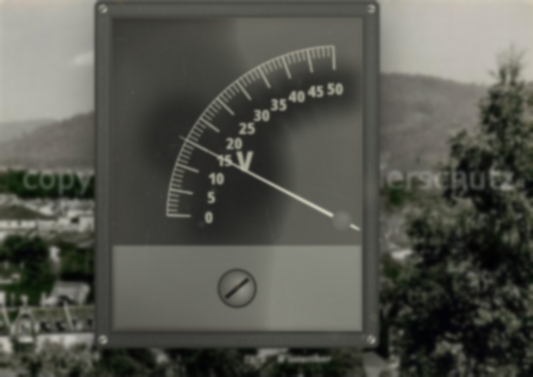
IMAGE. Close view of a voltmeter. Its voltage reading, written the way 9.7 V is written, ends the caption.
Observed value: 15 V
